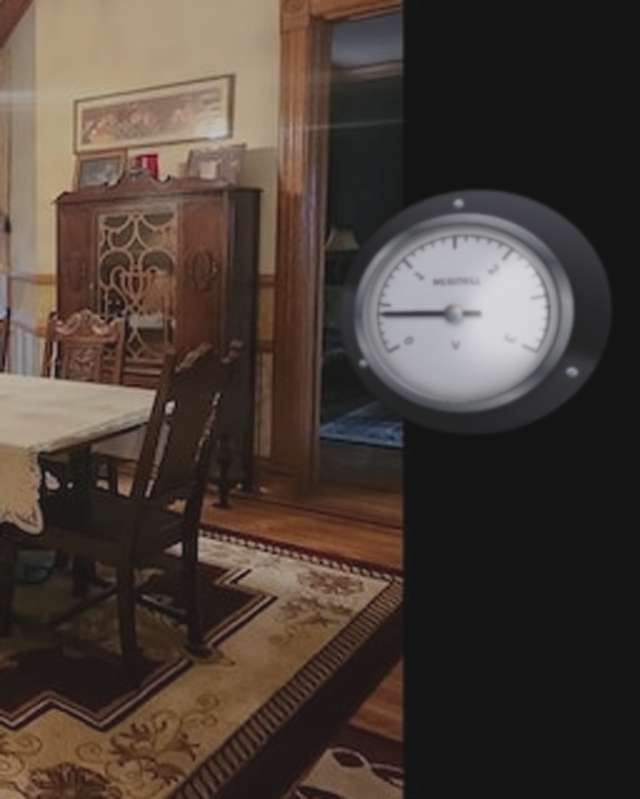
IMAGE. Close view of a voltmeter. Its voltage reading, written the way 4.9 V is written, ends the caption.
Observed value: 0.4 V
